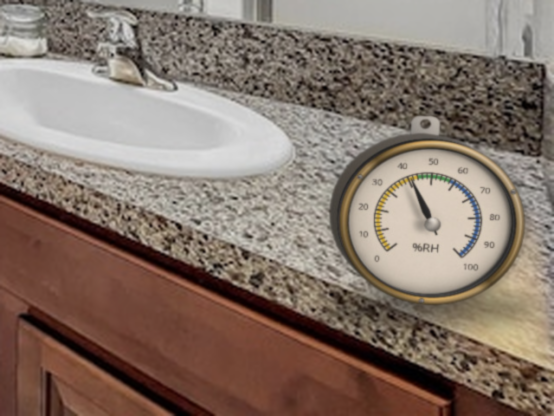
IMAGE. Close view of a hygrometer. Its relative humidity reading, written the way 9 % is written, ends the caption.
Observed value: 40 %
